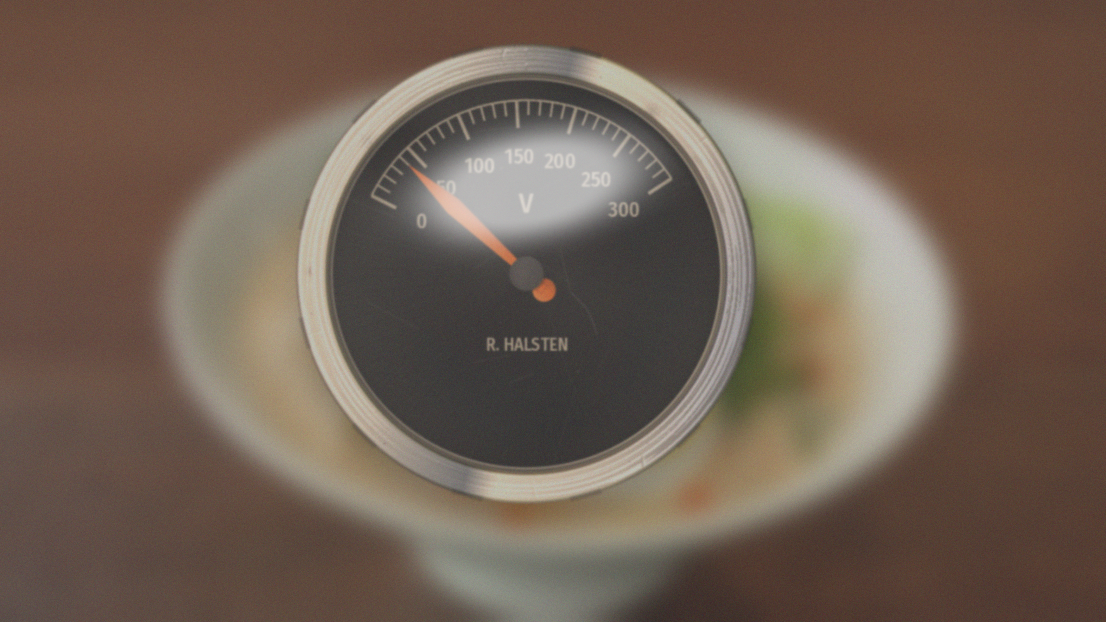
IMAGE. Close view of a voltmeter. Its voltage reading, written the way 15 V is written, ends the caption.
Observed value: 40 V
